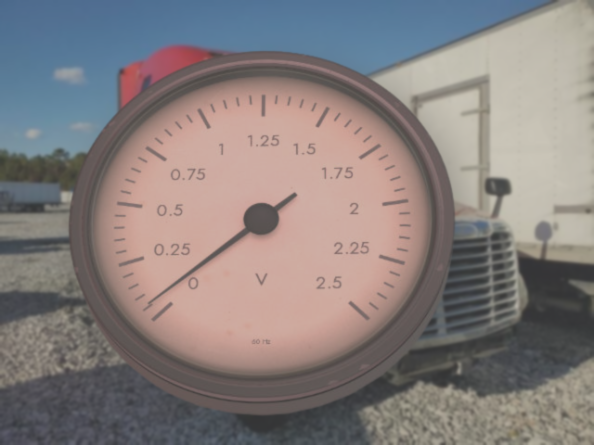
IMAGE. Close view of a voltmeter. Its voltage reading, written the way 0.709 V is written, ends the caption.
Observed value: 0.05 V
